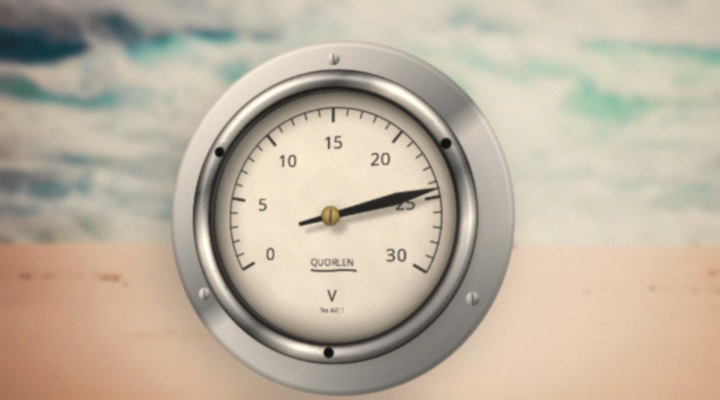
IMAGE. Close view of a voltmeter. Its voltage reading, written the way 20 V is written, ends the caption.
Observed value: 24.5 V
